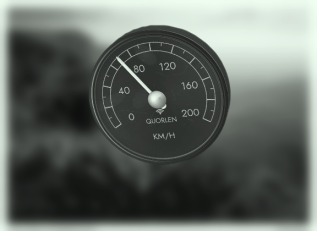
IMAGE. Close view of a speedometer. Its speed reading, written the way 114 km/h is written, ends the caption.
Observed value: 70 km/h
